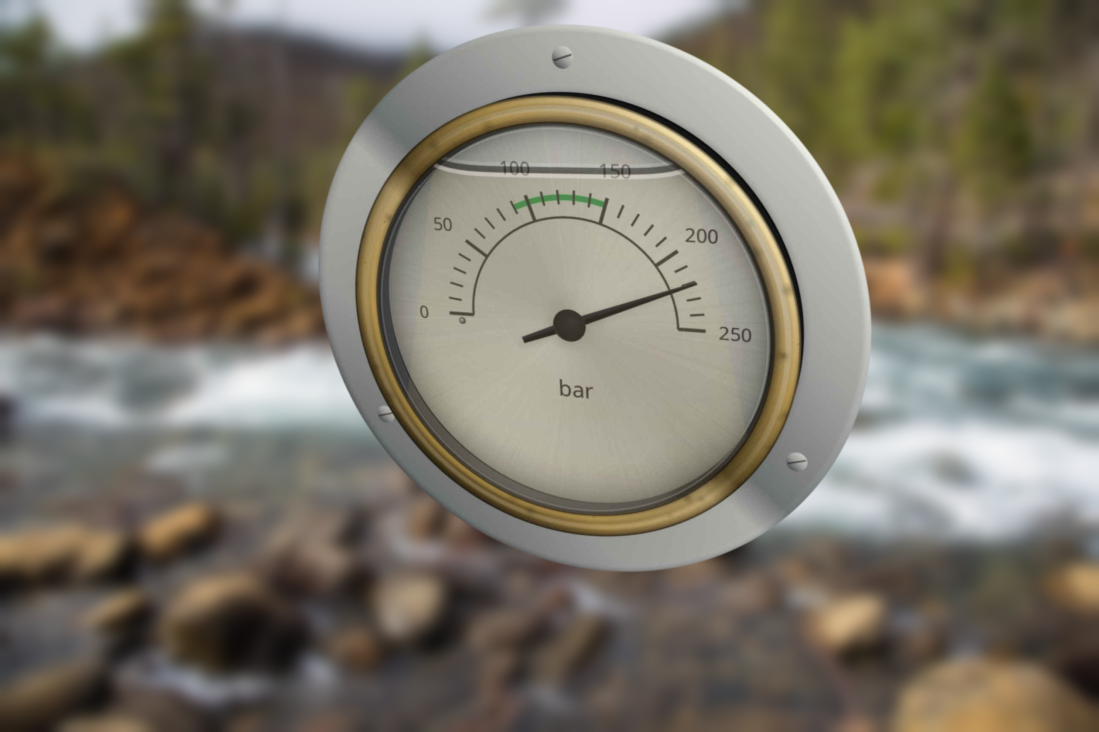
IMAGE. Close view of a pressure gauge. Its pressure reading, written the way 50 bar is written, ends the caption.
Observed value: 220 bar
